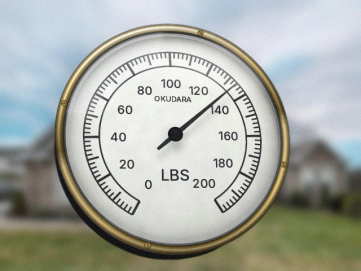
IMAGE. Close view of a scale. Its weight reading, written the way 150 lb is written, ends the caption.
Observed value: 134 lb
